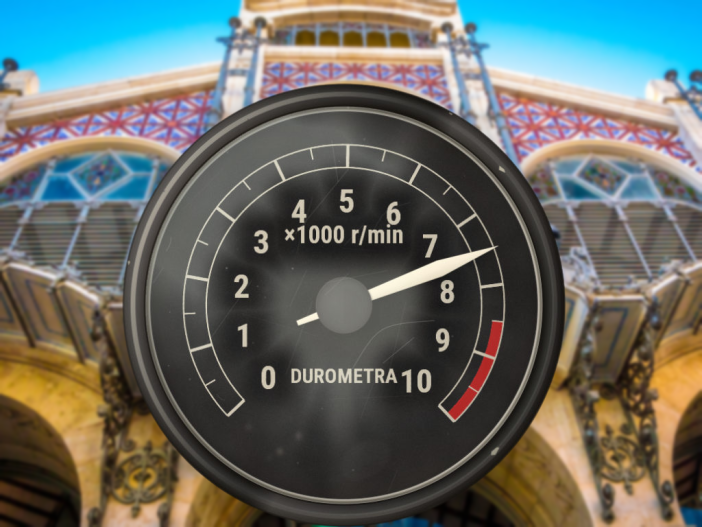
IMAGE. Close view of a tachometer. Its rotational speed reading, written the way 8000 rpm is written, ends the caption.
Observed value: 7500 rpm
